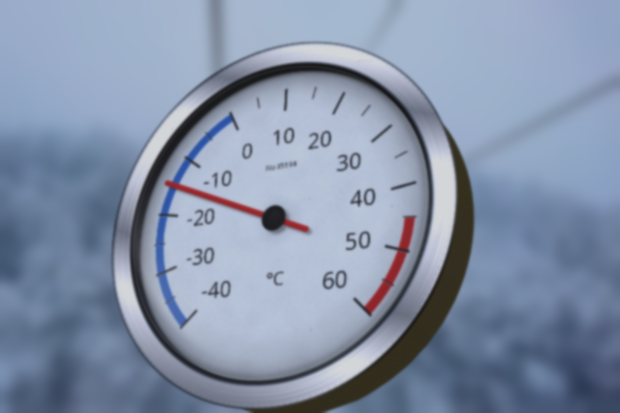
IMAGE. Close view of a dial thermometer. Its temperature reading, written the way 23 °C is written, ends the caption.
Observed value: -15 °C
